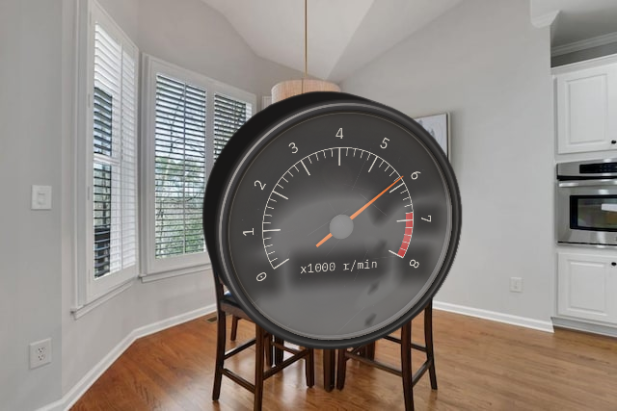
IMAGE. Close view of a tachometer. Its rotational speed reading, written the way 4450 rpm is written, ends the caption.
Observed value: 5800 rpm
